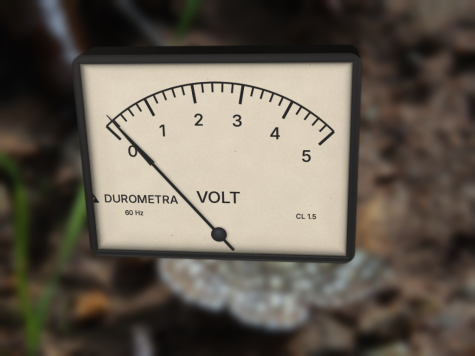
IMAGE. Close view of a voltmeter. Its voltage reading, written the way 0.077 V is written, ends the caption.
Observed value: 0.2 V
